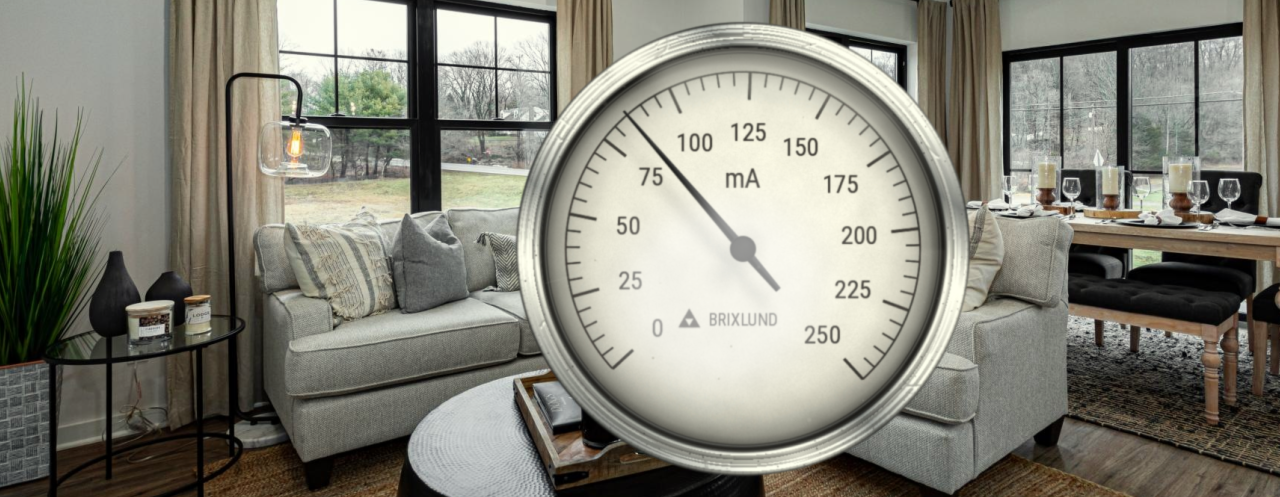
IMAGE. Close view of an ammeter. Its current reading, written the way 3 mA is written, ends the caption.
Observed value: 85 mA
